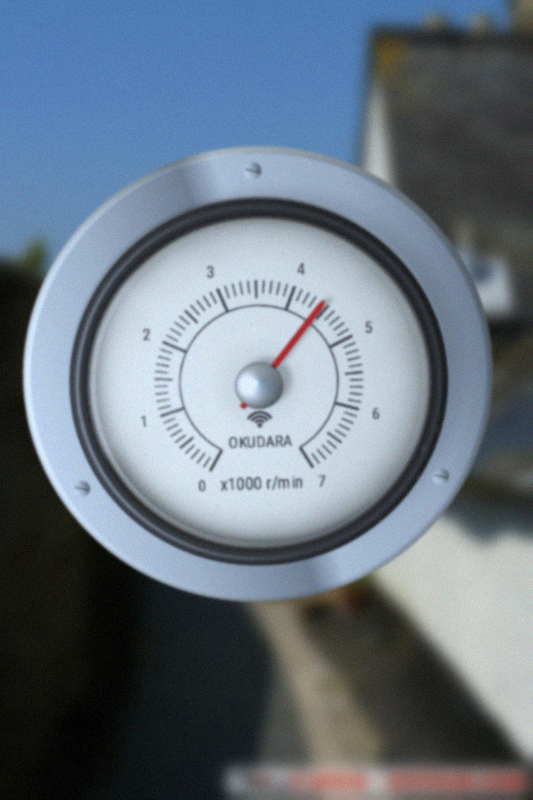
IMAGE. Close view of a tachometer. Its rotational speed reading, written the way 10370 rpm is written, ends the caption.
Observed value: 4400 rpm
